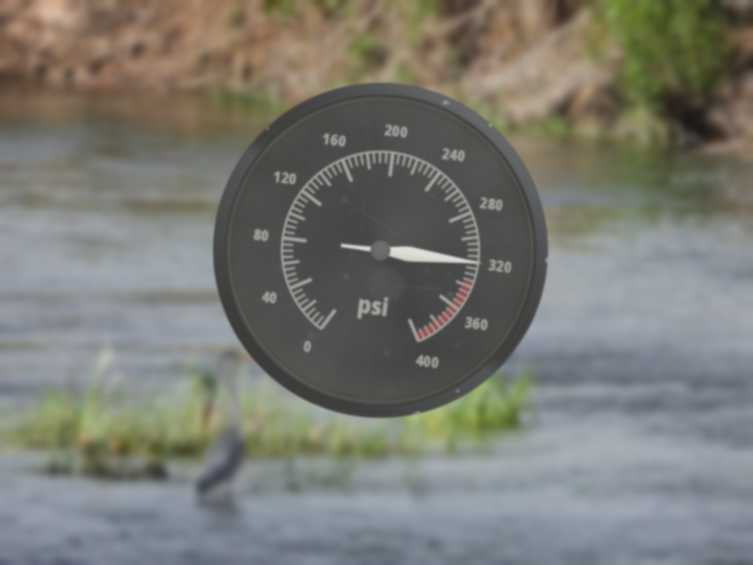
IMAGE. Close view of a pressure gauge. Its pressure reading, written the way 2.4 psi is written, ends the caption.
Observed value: 320 psi
